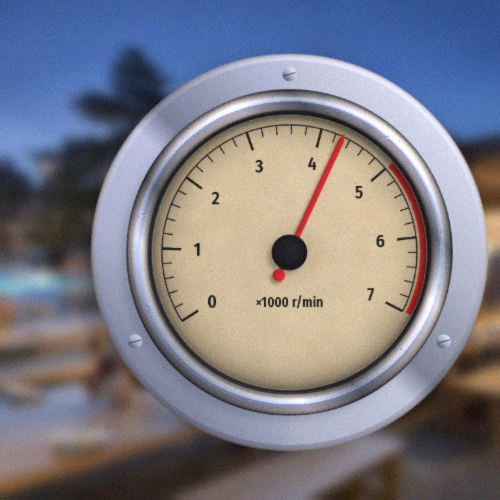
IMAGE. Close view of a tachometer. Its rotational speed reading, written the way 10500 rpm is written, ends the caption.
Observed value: 4300 rpm
